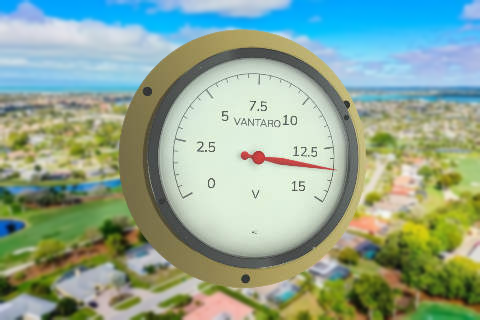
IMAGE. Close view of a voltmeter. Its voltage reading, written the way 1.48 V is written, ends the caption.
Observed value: 13.5 V
